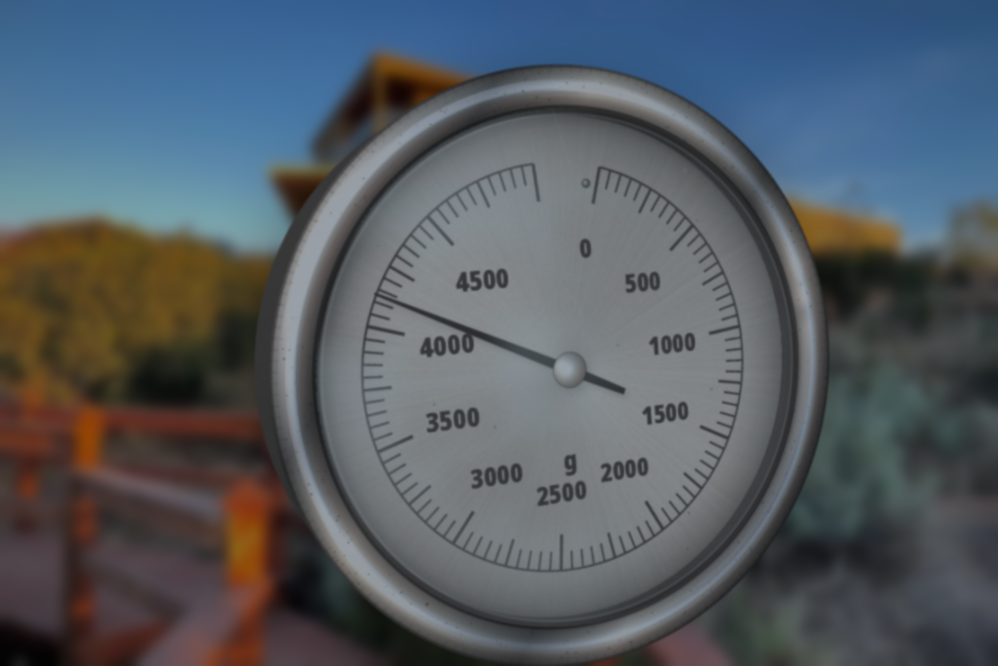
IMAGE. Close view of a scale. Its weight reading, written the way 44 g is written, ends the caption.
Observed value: 4125 g
